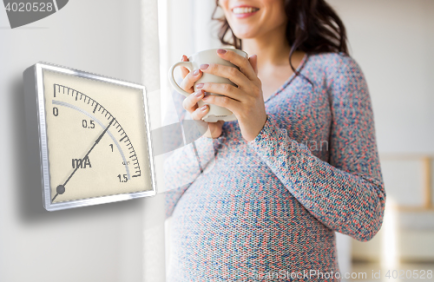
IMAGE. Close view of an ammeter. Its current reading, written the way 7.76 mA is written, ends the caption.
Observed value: 0.75 mA
